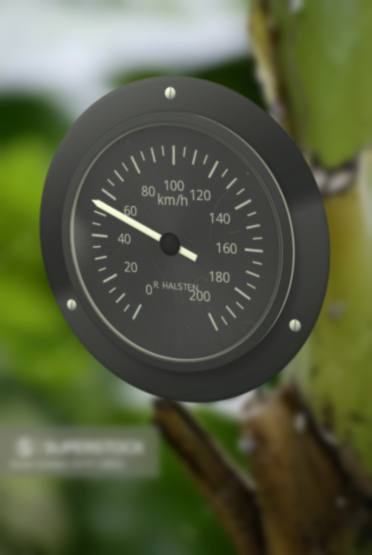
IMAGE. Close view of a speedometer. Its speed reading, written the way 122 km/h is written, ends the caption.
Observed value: 55 km/h
